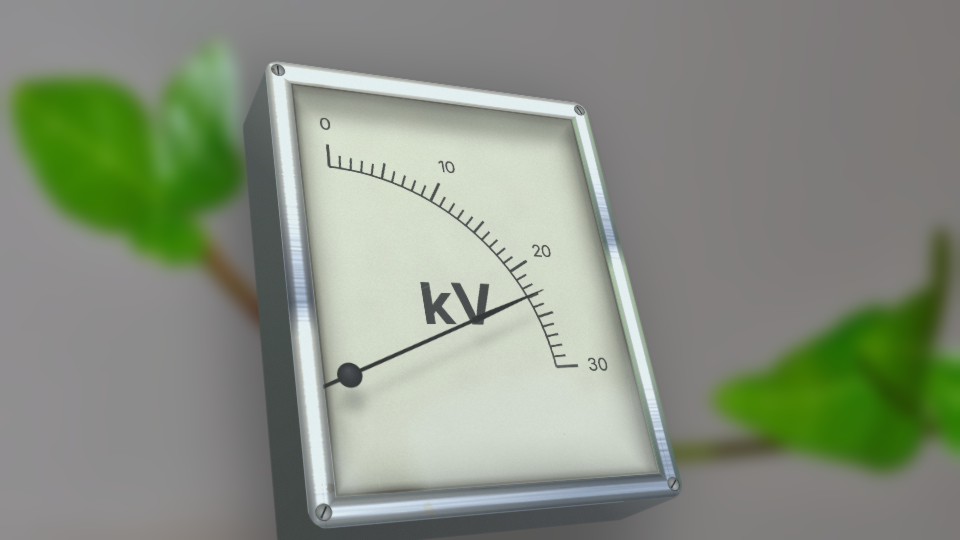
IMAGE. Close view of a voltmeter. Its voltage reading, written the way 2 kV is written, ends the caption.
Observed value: 23 kV
